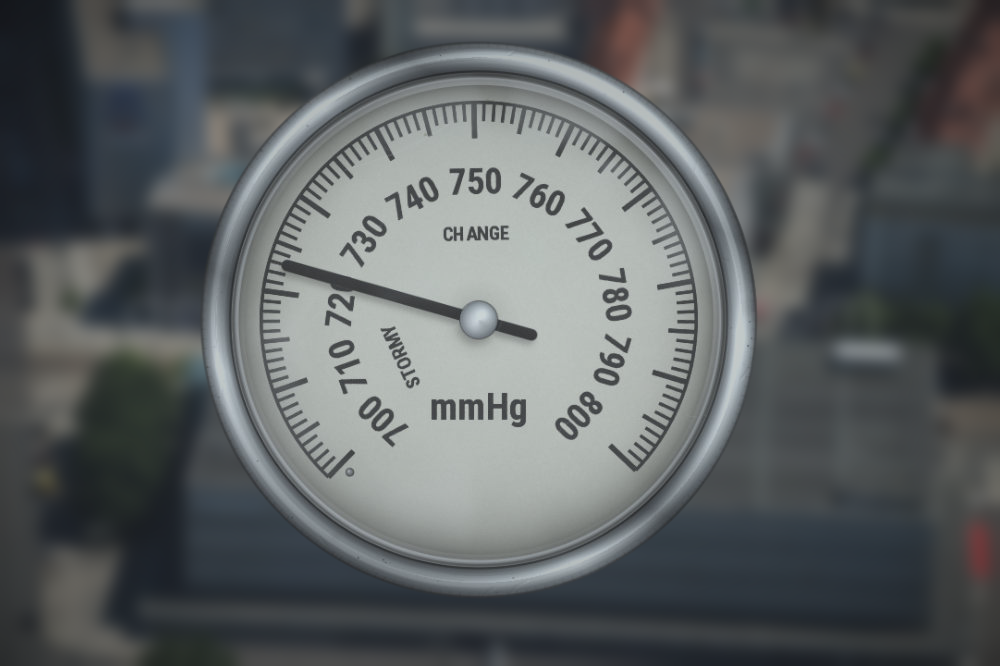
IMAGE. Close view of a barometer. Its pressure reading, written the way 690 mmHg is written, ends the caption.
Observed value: 723 mmHg
